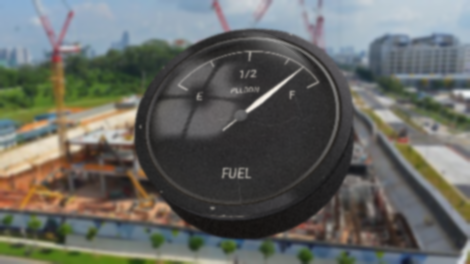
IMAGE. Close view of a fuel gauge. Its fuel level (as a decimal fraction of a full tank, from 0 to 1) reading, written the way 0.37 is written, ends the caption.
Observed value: 0.875
